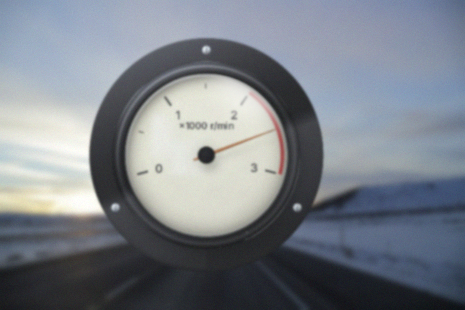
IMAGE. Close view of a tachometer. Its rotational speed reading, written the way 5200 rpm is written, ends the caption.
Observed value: 2500 rpm
